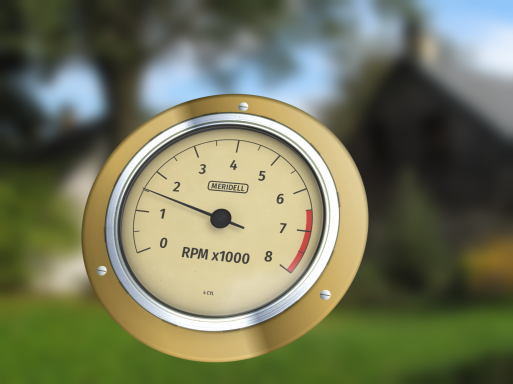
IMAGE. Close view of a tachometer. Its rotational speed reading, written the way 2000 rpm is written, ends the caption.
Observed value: 1500 rpm
